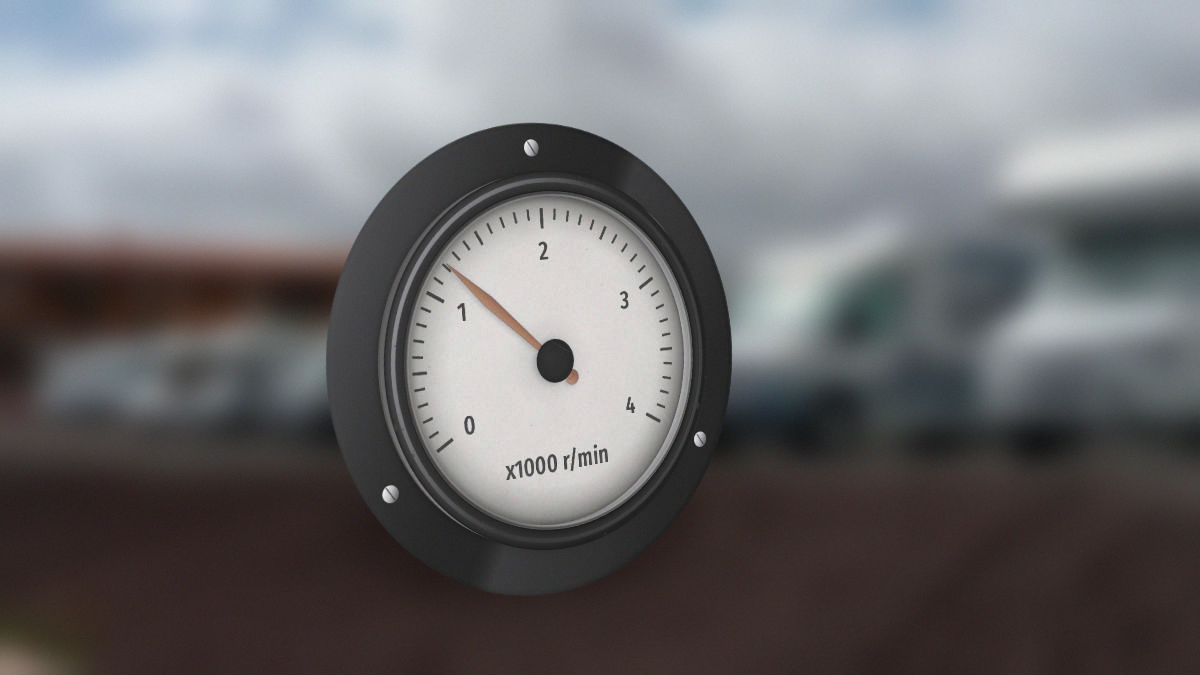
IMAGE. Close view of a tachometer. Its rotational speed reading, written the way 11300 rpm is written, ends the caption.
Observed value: 1200 rpm
